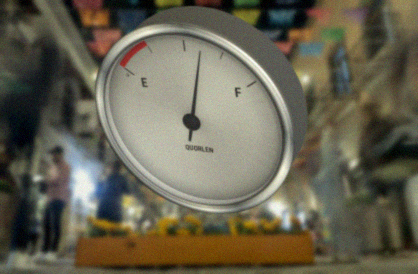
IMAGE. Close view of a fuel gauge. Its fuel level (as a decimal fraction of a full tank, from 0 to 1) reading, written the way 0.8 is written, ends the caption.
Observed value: 0.625
